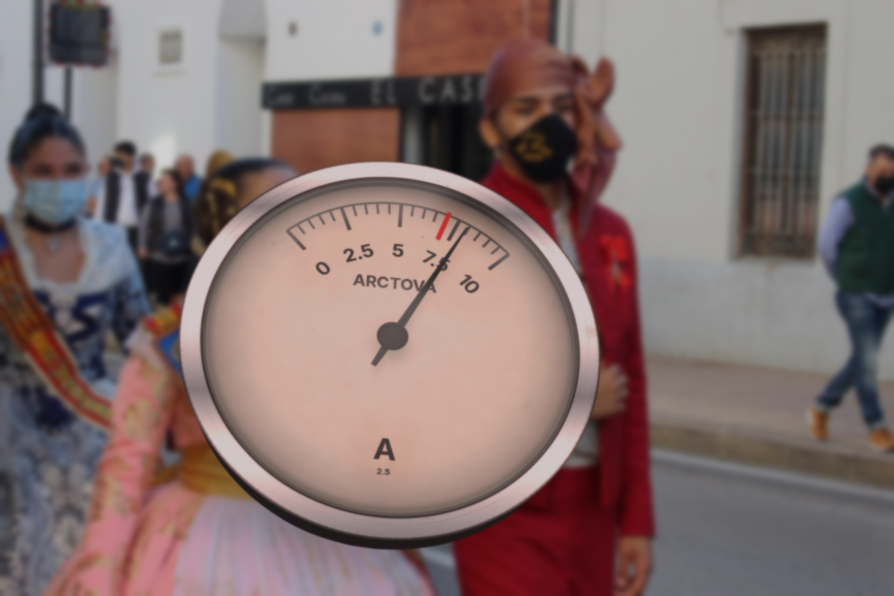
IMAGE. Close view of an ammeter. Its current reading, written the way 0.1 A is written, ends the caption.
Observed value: 8 A
